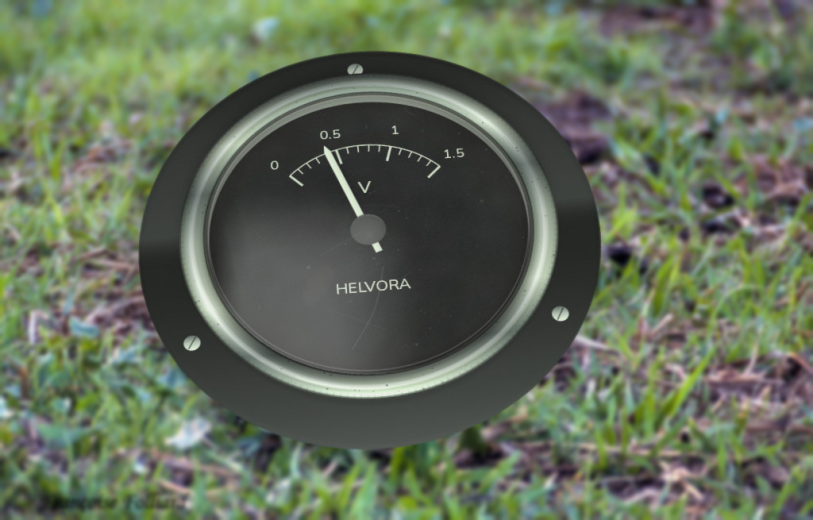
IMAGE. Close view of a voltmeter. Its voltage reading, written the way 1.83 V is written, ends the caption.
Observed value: 0.4 V
